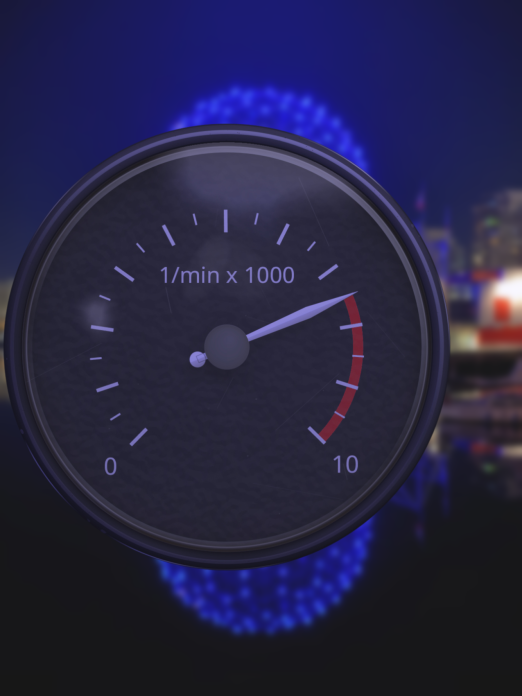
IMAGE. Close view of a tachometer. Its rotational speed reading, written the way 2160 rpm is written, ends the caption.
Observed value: 7500 rpm
